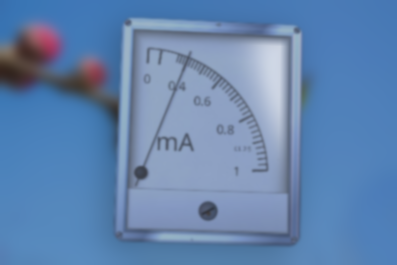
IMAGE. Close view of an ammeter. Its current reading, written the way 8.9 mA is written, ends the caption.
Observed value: 0.4 mA
